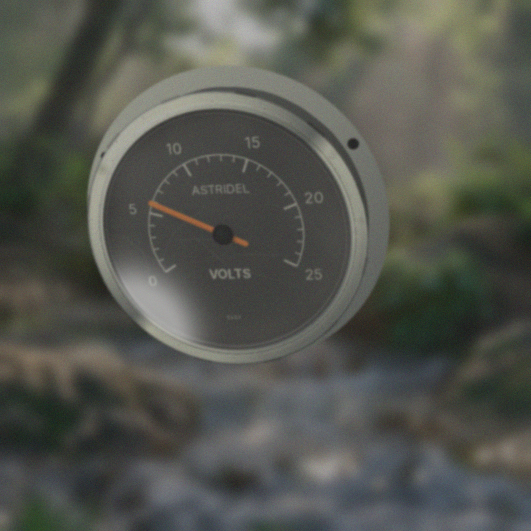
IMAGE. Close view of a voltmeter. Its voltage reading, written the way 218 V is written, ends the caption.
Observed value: 6 V
